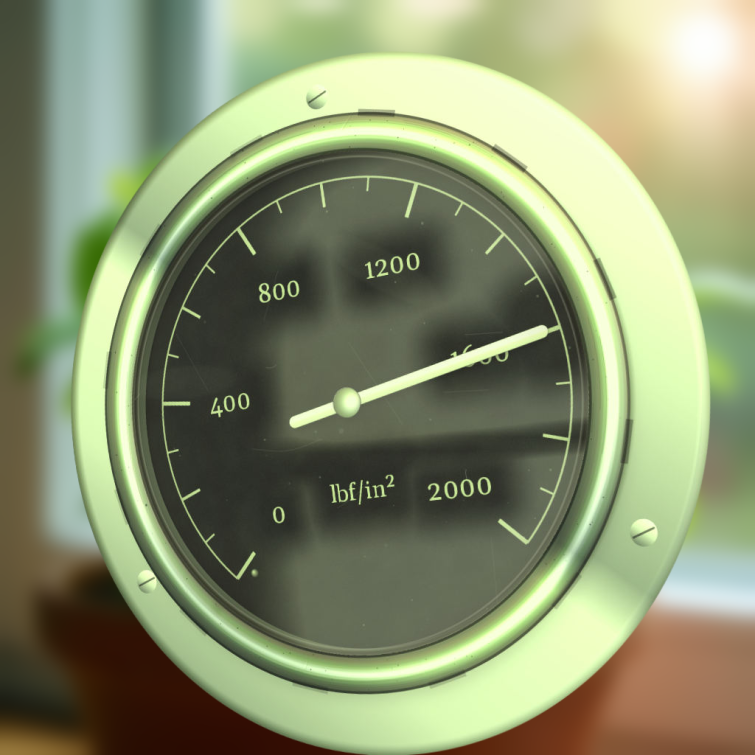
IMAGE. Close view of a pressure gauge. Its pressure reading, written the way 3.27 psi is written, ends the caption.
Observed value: 1600 psi
